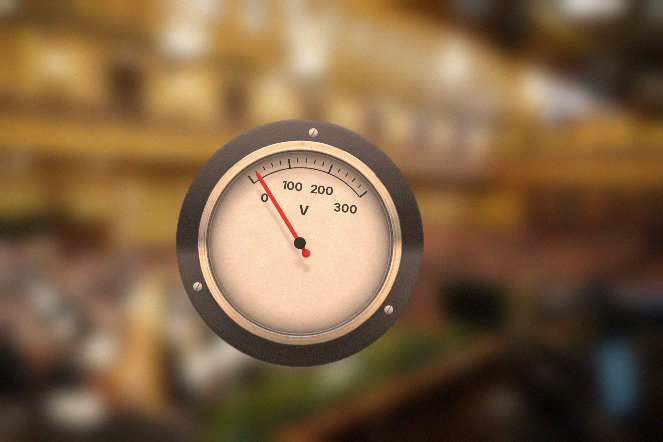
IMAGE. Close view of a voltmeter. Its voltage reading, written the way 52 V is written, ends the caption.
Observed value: 20 V
